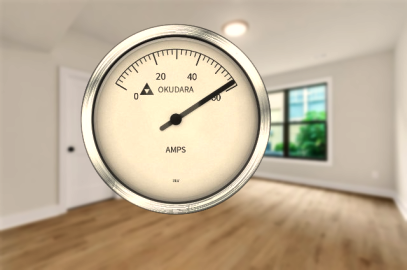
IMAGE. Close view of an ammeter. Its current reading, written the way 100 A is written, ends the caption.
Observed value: 58 A
